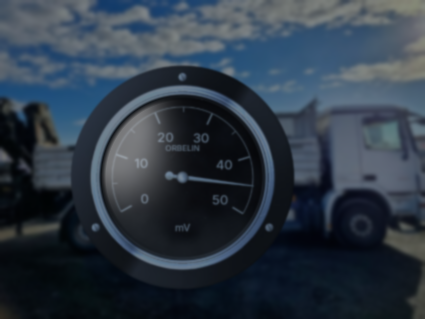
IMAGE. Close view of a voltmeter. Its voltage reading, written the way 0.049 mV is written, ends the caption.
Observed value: 45 mV
